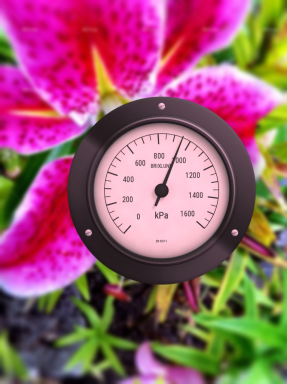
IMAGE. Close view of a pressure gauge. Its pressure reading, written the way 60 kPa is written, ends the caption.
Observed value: 950 kPa
